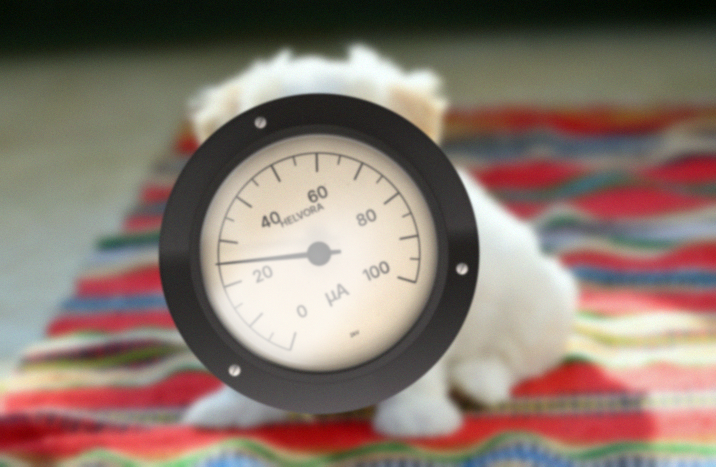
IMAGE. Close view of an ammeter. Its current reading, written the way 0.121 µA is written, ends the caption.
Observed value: 25 µA
